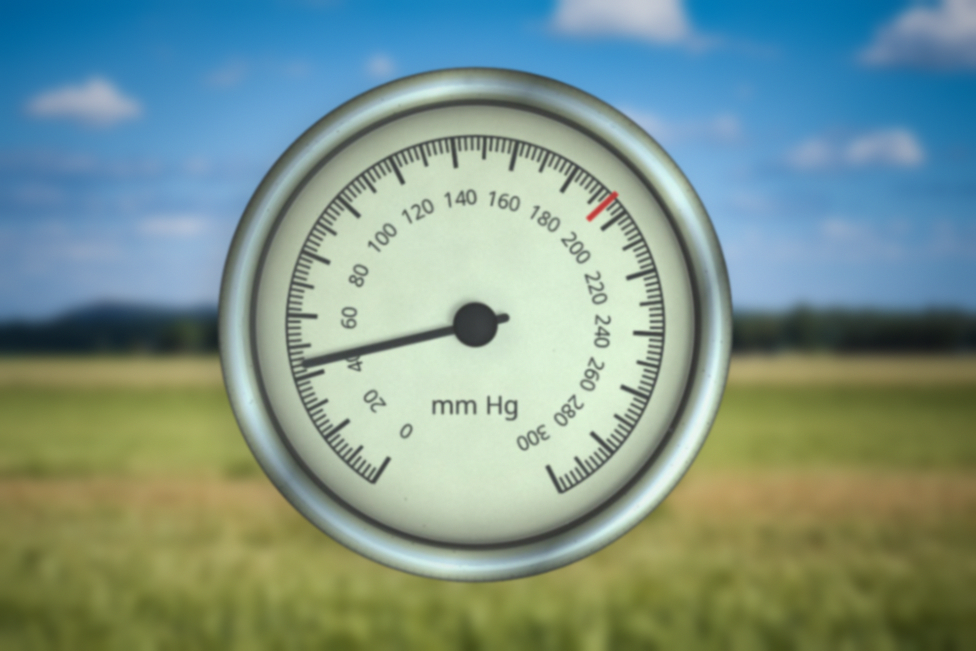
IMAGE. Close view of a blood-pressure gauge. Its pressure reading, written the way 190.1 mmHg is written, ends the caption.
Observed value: 44 mmHg
